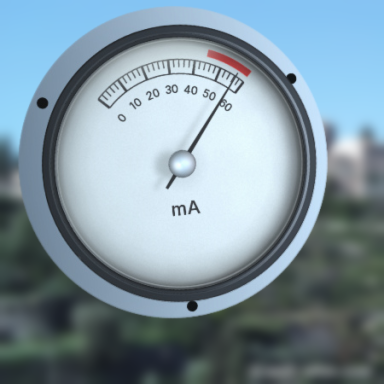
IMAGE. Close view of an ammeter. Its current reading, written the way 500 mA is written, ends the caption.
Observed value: 56 mA
